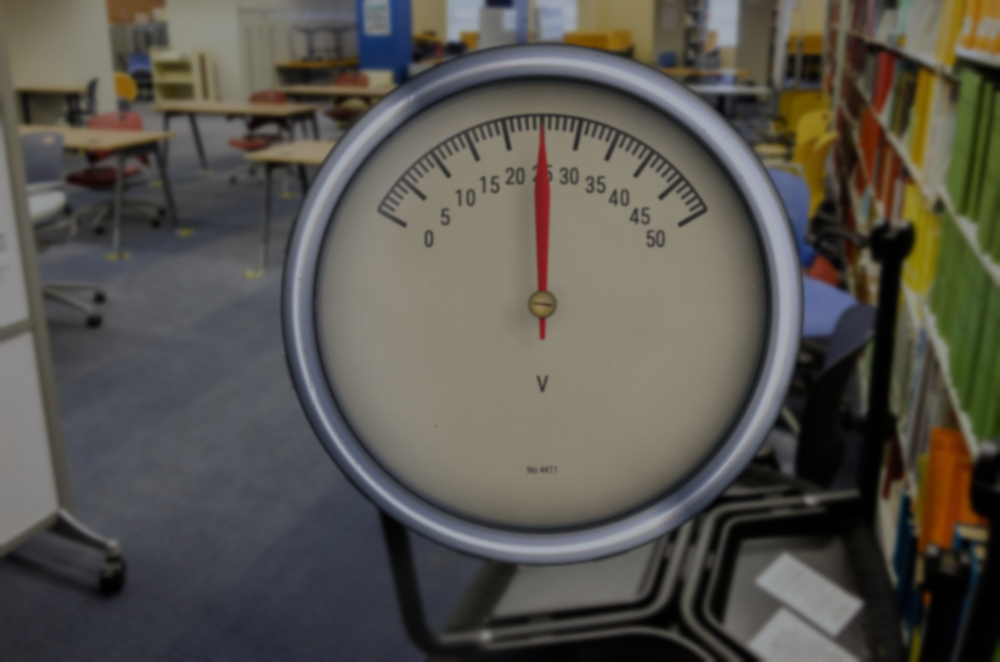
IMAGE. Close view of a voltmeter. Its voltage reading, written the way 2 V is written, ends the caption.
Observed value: 25 V
